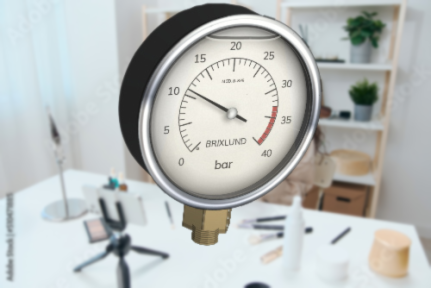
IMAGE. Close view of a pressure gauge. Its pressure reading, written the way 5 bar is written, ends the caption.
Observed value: 11 bar
